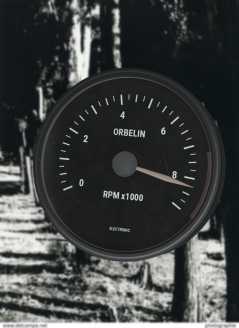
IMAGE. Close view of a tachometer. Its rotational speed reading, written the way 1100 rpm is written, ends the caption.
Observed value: 8250 rpm
